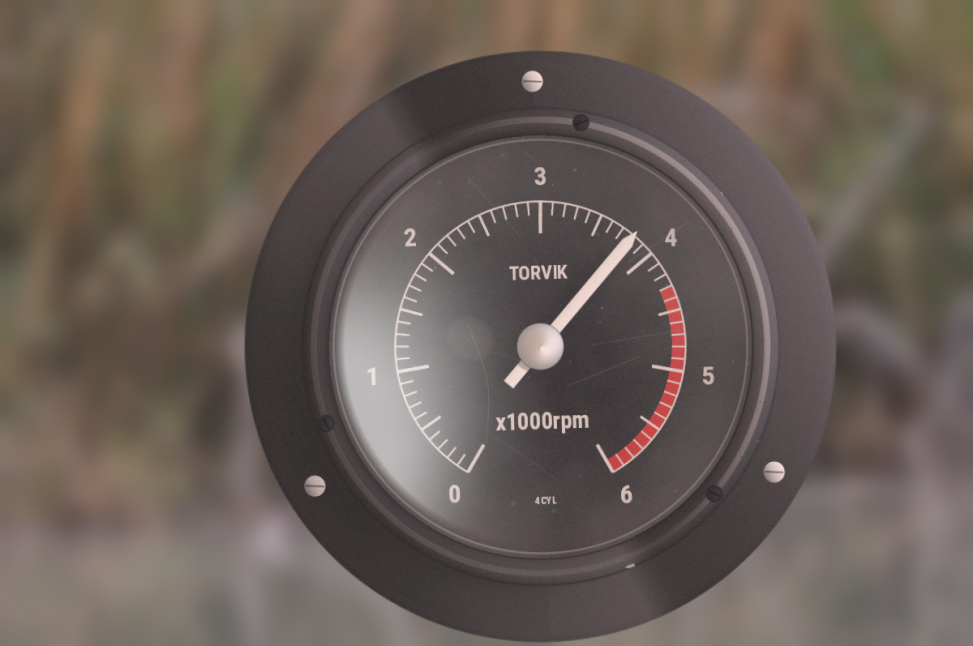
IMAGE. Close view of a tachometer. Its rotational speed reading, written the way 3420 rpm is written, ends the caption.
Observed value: 3800 rpm
